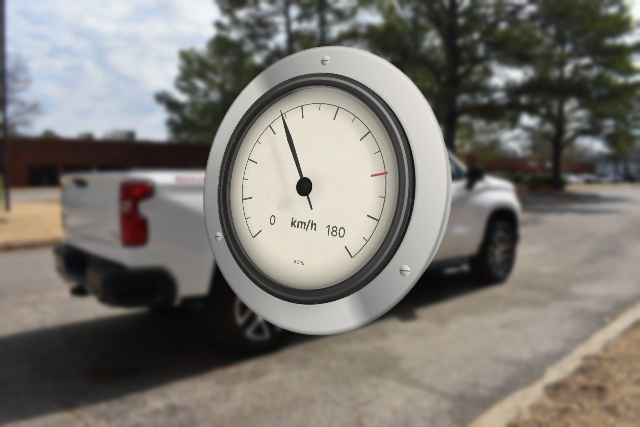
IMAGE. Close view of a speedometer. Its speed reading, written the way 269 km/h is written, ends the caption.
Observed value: 70 km/h
